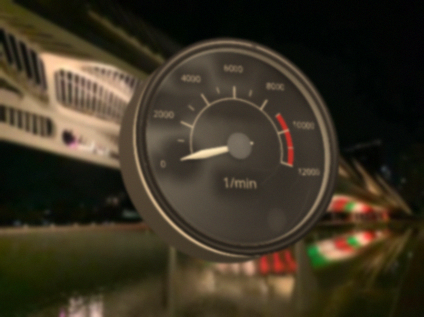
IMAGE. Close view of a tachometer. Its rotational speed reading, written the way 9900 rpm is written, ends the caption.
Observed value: 0 rpm
